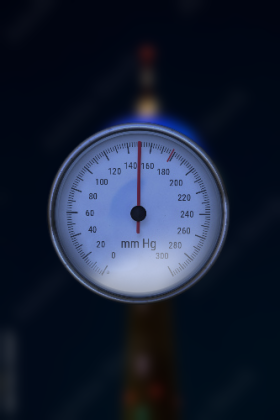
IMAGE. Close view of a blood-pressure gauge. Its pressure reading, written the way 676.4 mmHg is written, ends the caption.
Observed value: 150 mmHg
